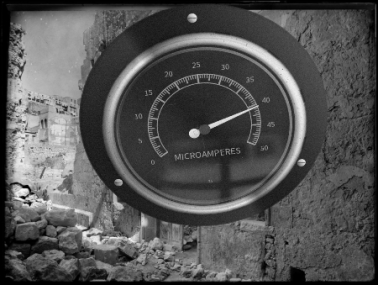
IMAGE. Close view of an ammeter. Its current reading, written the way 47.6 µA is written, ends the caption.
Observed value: 40 µA
